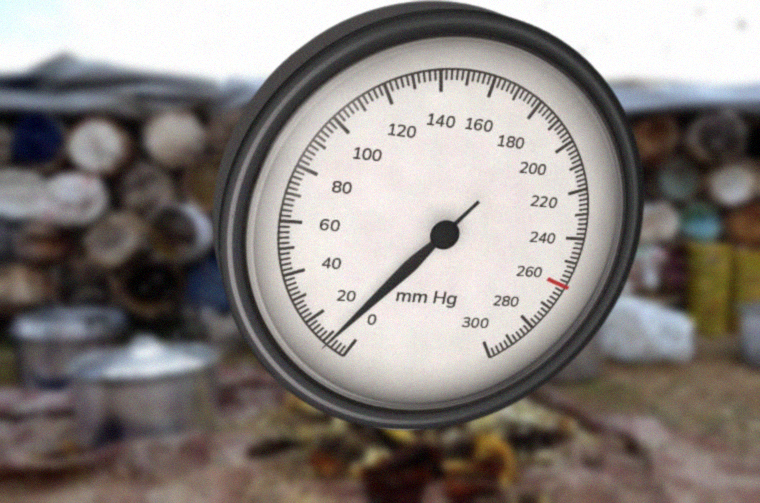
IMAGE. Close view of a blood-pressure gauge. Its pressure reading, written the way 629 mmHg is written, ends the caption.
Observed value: 10 mmHg
